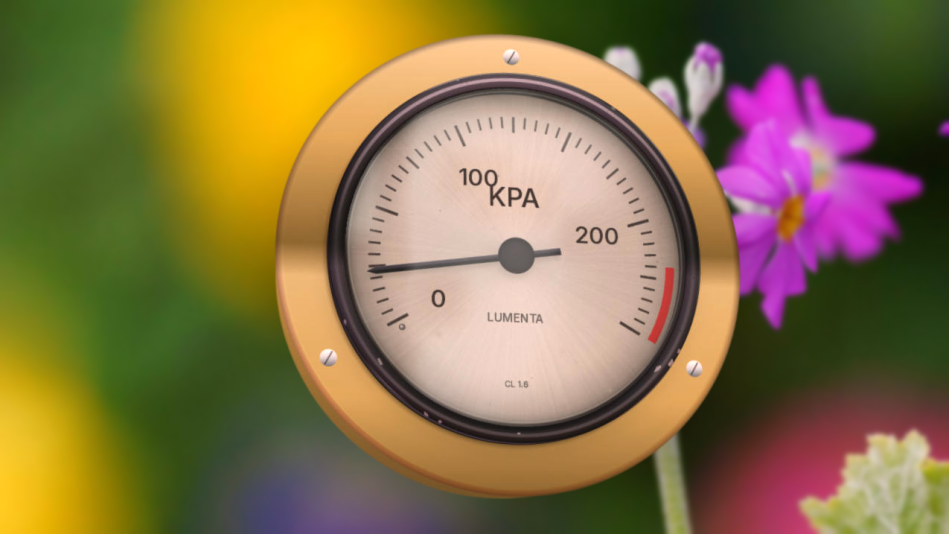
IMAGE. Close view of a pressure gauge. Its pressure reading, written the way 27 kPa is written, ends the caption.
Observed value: 22.5 kPa
